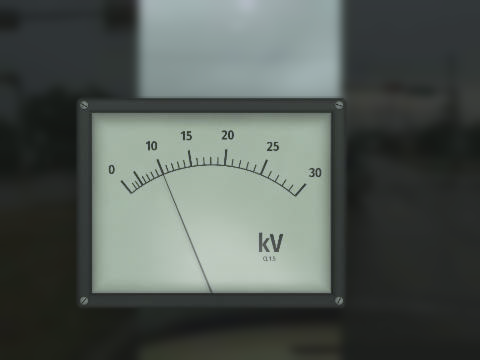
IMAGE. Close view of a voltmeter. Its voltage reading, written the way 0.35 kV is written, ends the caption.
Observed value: 10 kV
